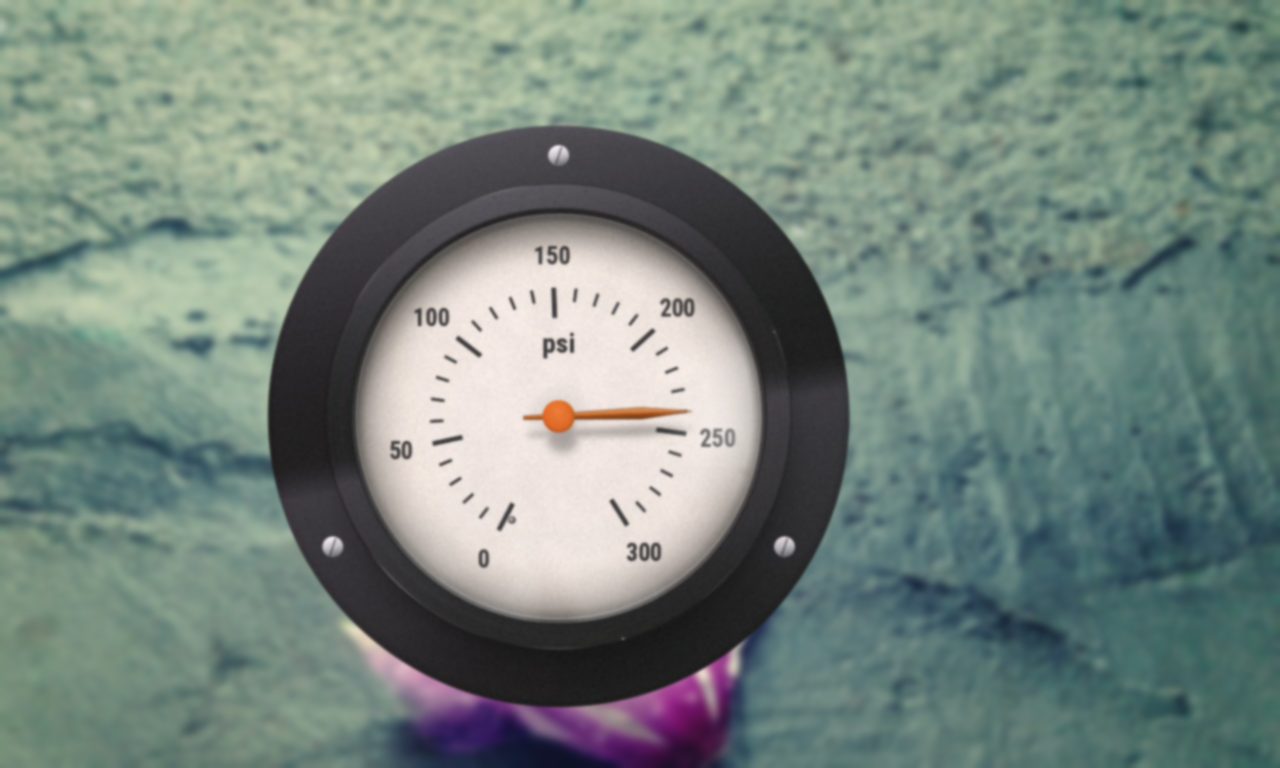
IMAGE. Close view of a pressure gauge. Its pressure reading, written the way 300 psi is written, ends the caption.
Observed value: 240 psi
